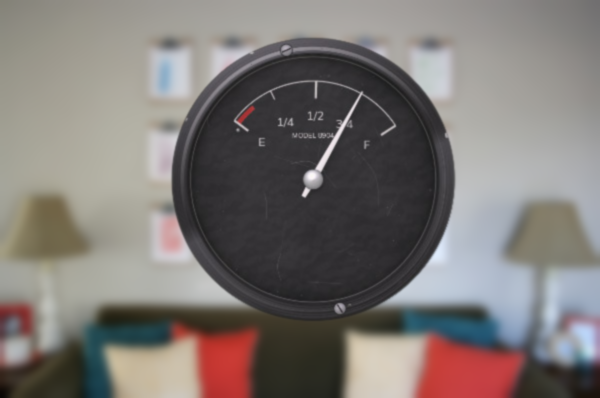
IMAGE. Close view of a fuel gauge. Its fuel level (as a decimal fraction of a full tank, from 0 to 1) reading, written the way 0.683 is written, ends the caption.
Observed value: 0.75
